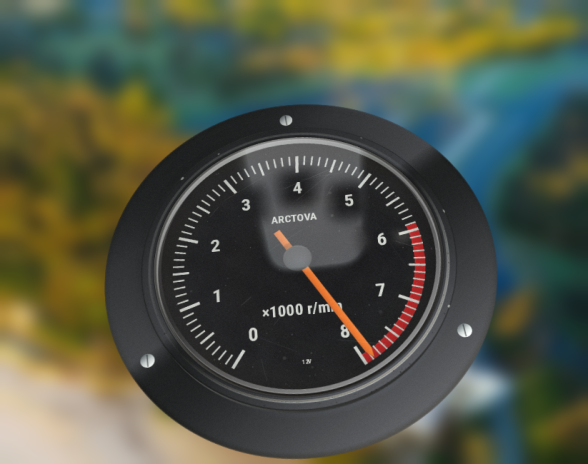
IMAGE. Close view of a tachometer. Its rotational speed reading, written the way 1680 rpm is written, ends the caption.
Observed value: 7900 rpm
